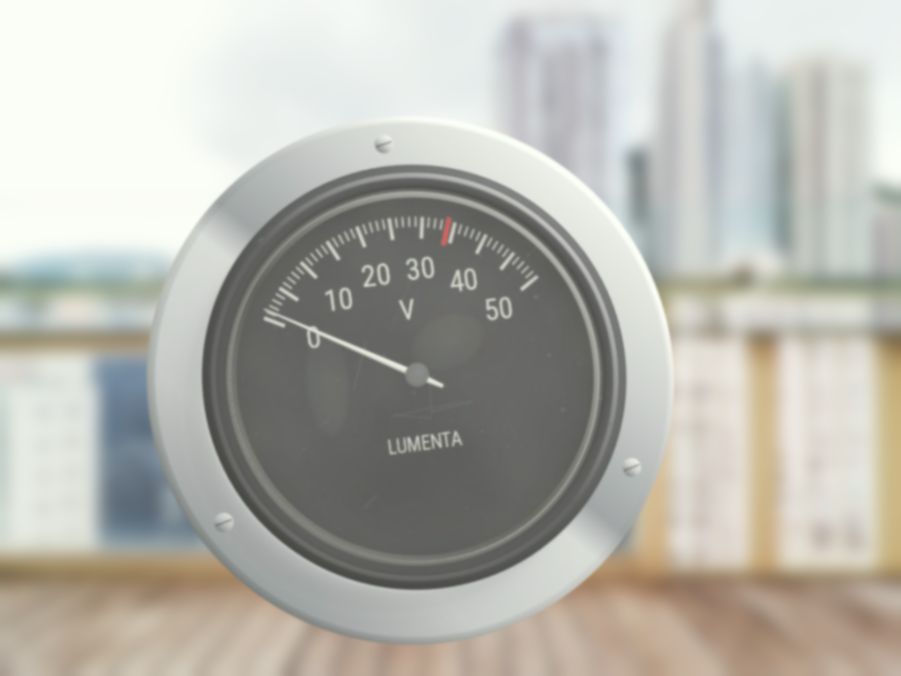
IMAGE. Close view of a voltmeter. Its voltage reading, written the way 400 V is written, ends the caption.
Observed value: 1 V
